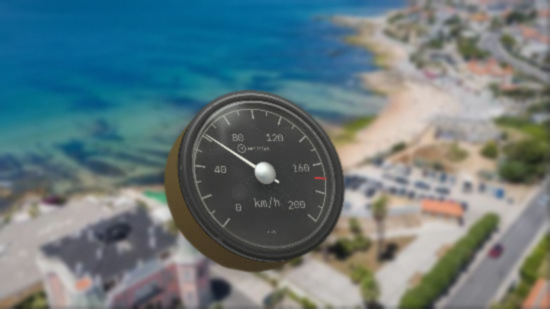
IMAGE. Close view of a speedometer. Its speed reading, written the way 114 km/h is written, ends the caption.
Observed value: 60 km/h
